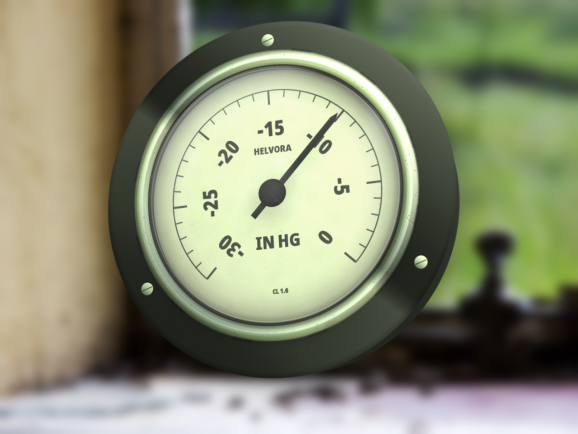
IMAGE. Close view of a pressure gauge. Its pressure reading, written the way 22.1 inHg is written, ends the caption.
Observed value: -10 inHg
